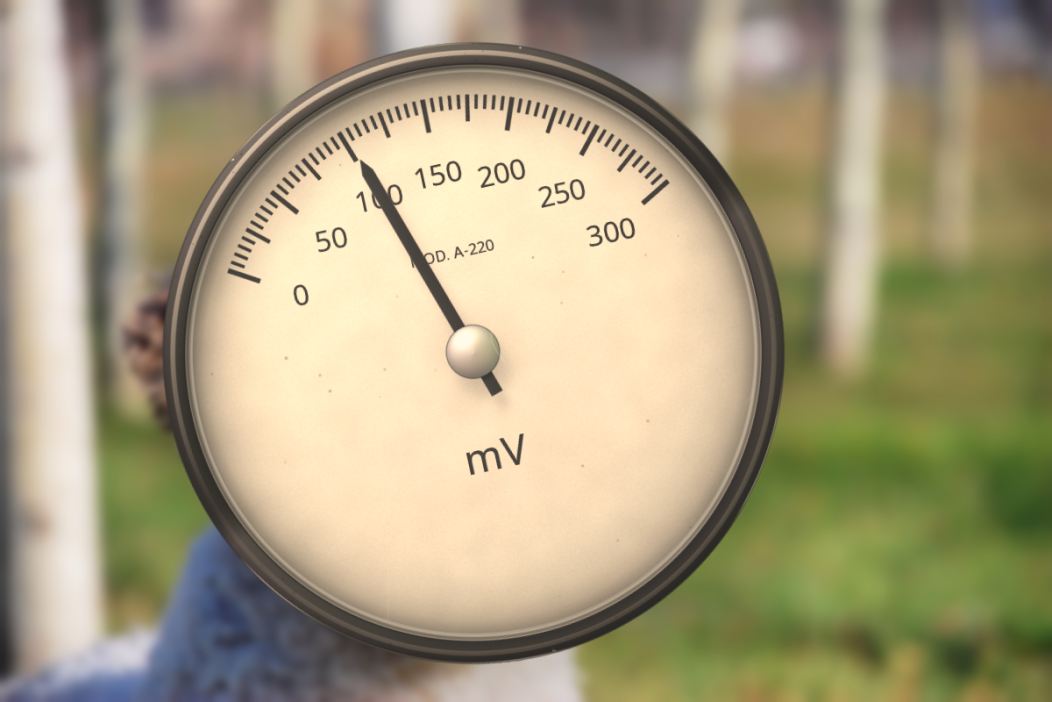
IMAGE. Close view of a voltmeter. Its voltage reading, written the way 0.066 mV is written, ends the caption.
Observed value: 102.5 mV
